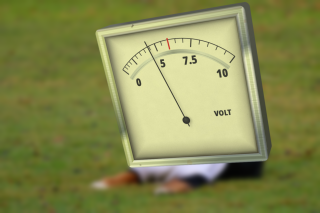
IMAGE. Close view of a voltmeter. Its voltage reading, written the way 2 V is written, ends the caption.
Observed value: 4.5 V
